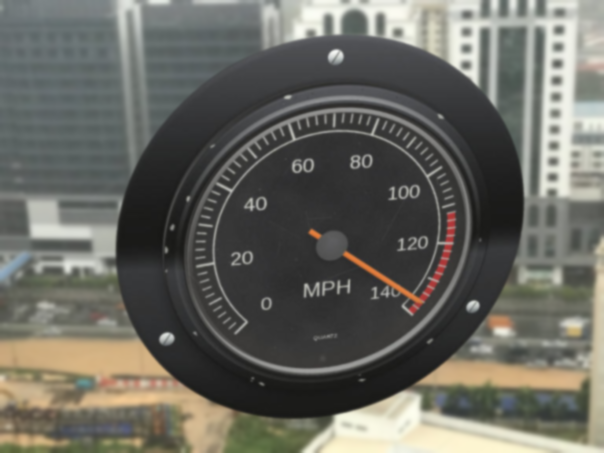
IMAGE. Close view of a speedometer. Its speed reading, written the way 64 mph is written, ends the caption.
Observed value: 136 mph
